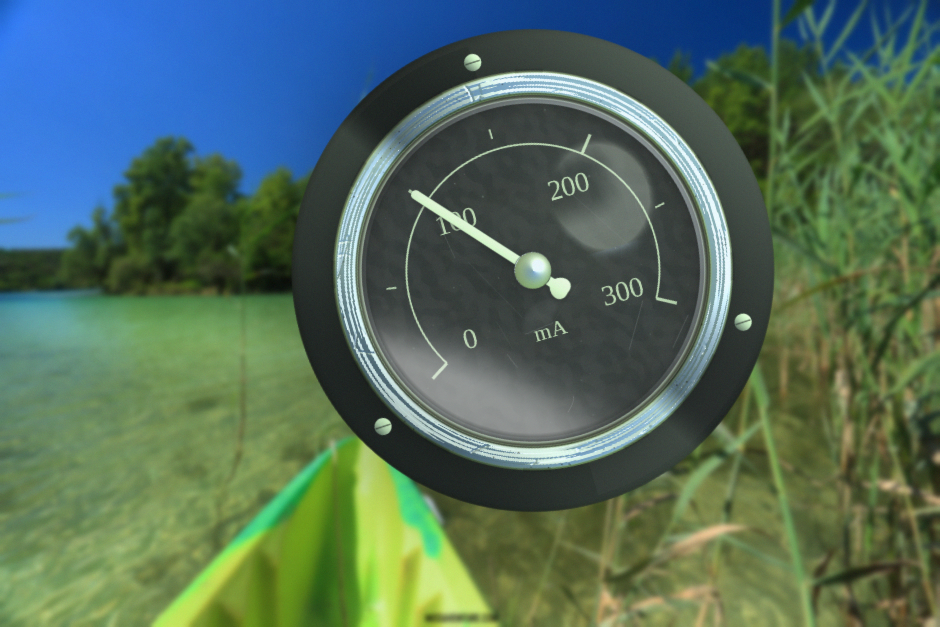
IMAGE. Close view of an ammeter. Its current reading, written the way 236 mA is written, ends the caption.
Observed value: 100 mA
